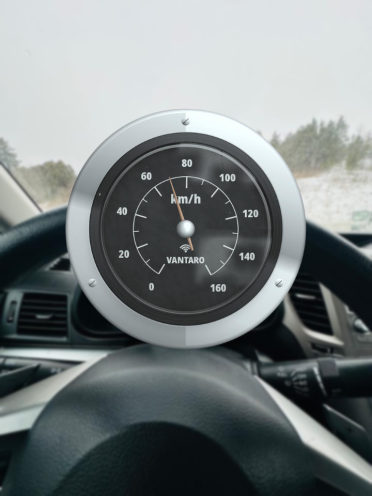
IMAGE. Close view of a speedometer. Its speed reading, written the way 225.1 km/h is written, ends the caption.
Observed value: 70 km/h
